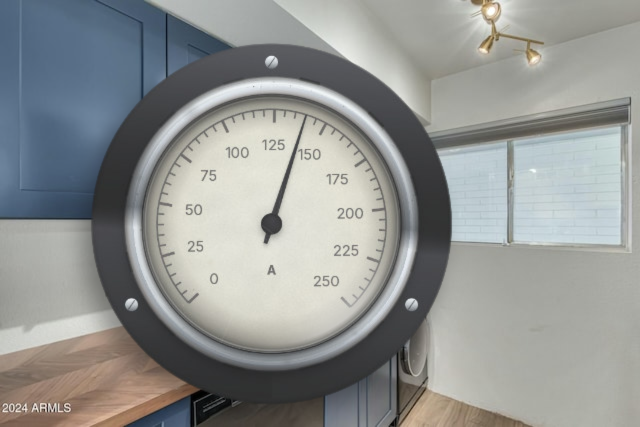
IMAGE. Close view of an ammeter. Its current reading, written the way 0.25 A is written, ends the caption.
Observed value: 140 A
